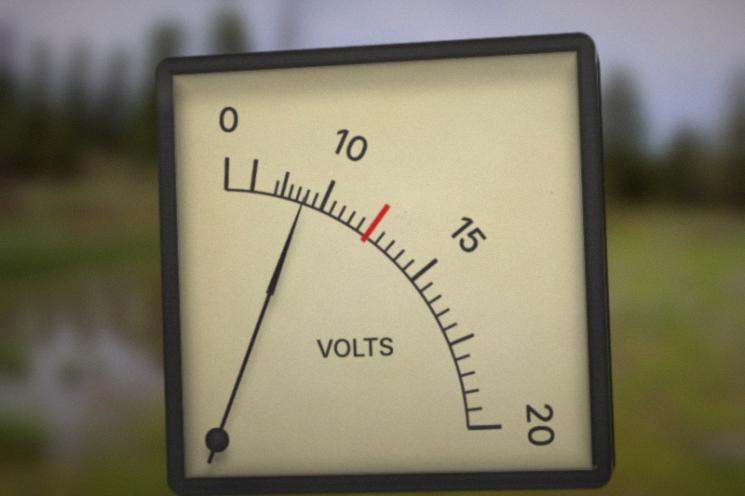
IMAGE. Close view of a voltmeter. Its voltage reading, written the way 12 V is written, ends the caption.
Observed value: 9 V
